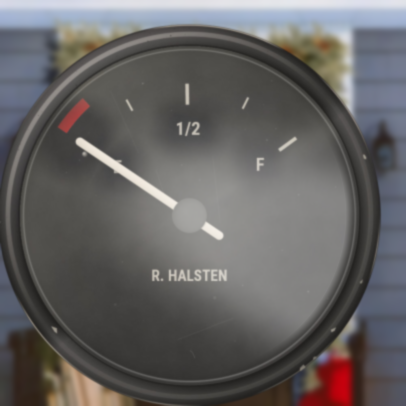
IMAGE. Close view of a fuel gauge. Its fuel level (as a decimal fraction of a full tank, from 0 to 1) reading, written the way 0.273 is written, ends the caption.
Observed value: 0
